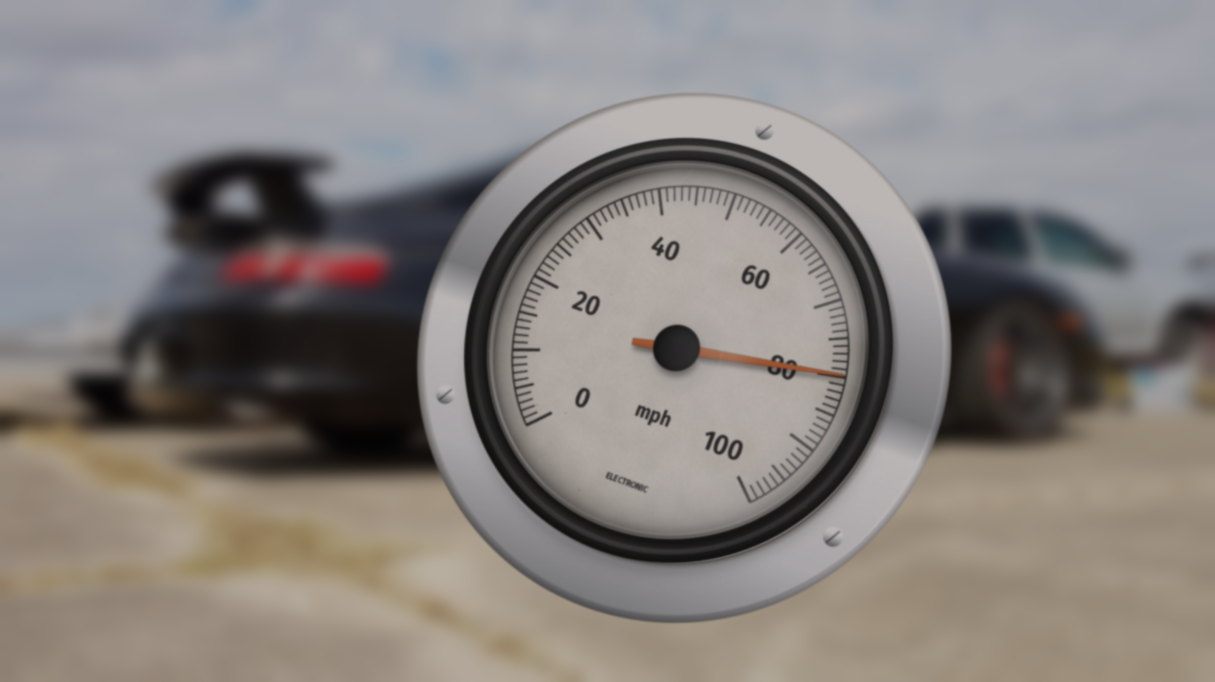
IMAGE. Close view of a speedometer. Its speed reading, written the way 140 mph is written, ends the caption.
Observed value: 80 mph
